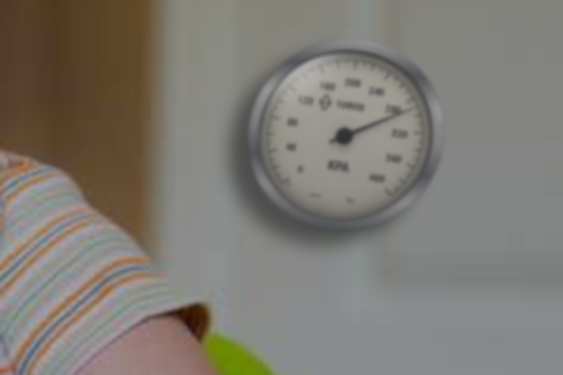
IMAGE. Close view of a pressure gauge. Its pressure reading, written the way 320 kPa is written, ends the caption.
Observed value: 290 kPa
